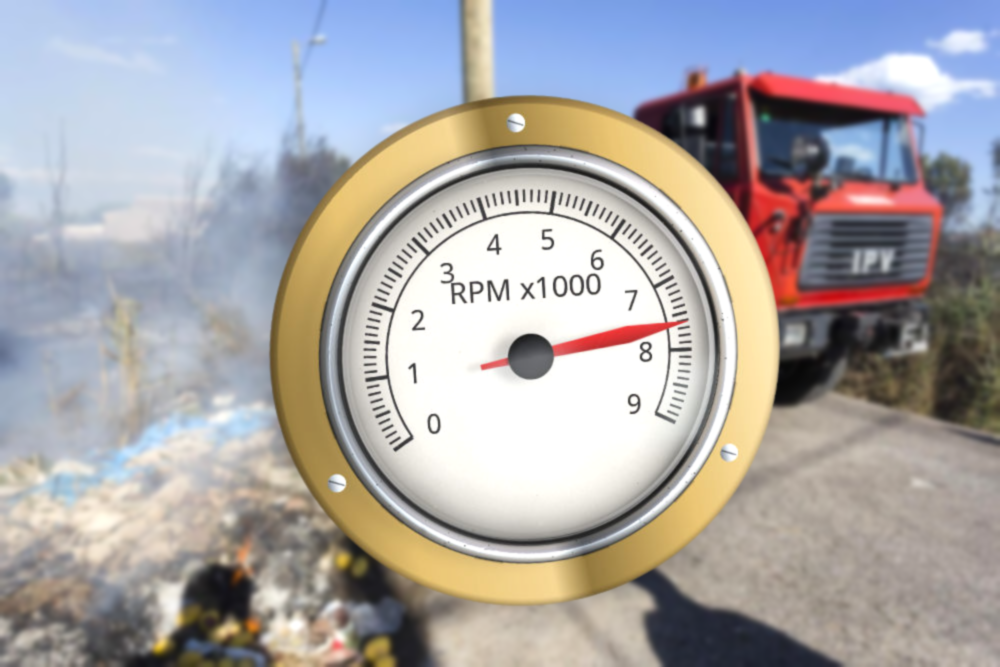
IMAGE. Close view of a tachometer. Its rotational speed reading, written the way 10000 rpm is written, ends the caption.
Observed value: 7600 rpm
